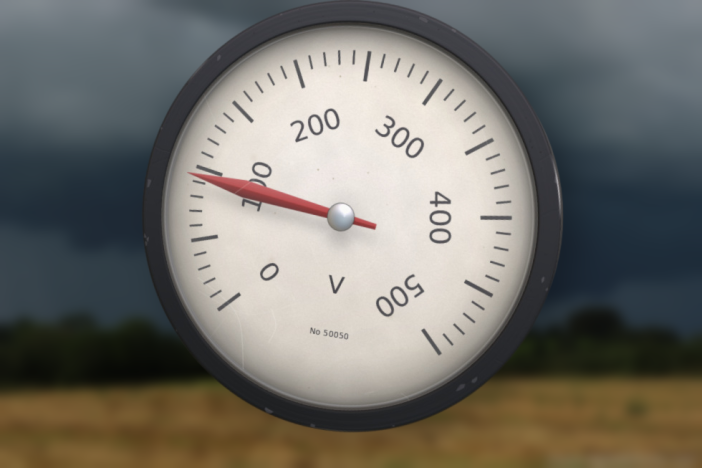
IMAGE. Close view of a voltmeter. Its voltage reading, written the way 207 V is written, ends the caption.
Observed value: 95 V
